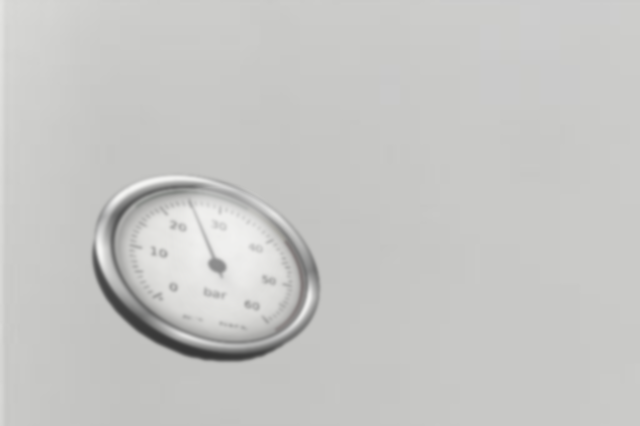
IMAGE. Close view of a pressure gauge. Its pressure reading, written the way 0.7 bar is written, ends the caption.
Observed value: 25 bar
